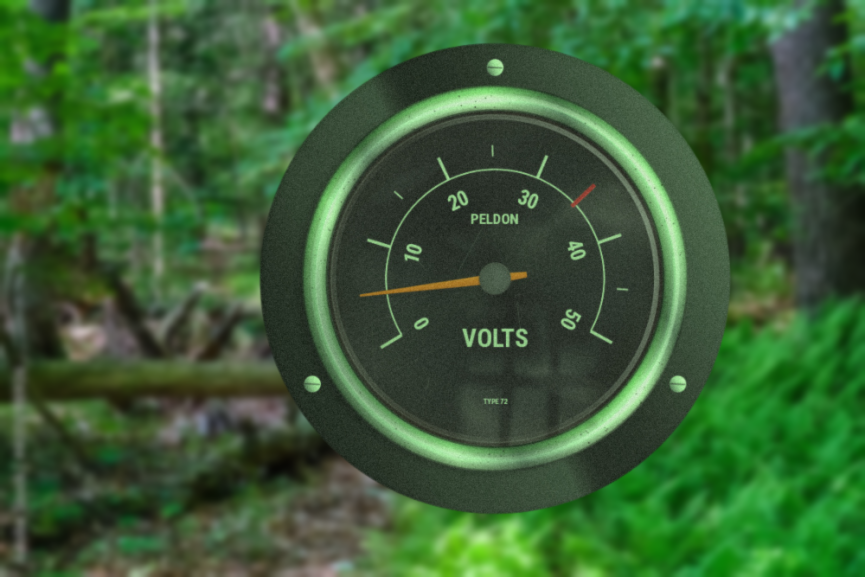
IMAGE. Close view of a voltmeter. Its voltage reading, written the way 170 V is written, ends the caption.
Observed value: 5 V
